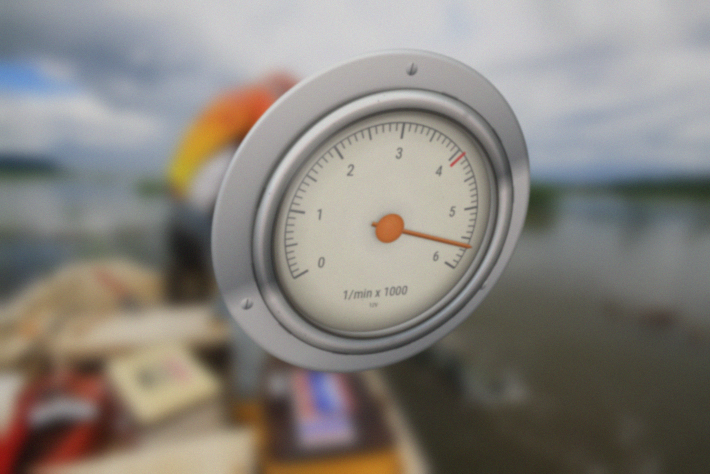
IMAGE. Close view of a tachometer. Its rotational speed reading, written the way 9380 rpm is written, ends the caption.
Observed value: 5600 rpm
